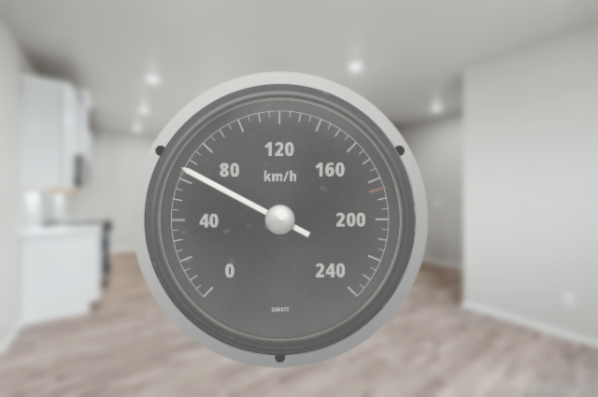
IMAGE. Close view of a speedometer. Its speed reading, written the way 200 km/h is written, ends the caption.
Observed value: 65 km/h
